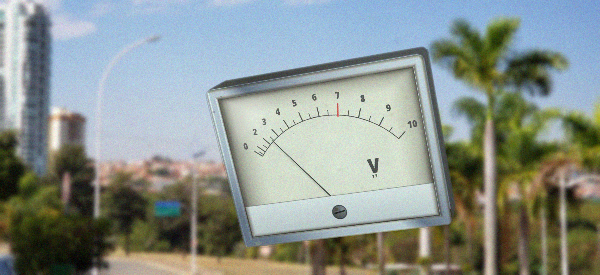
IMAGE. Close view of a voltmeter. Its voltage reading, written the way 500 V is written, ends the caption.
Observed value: 2.5 V
